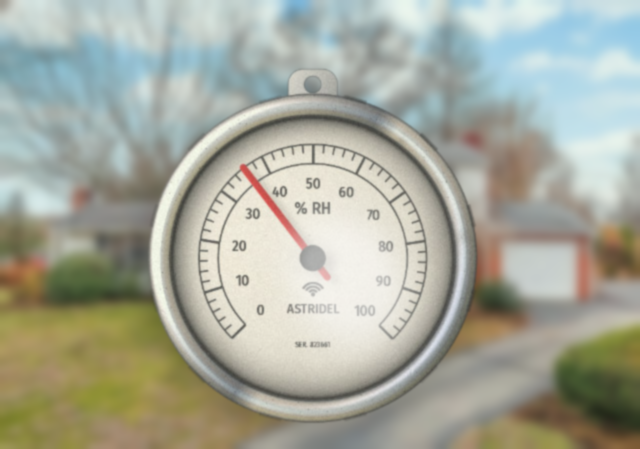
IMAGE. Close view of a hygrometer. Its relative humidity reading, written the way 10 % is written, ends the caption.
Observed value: 36 %
